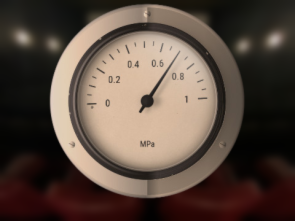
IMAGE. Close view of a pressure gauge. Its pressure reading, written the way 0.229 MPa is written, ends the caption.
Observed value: 0.7 MPa
